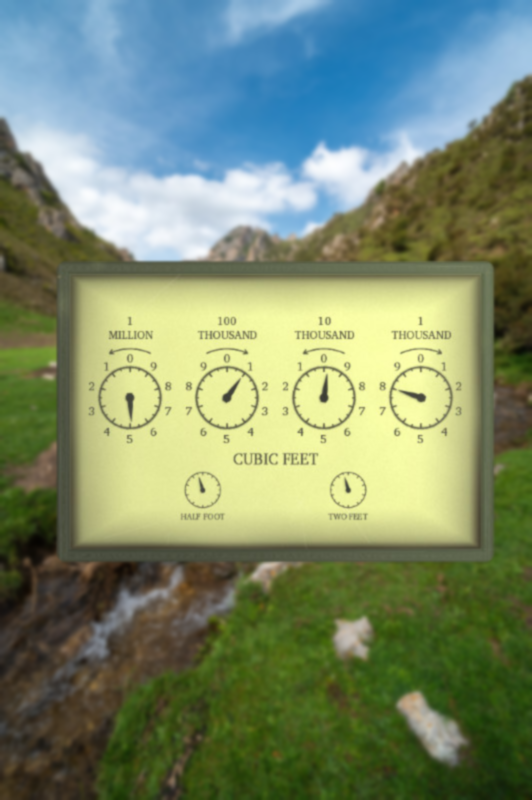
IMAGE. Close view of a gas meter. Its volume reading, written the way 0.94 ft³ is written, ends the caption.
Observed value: 509800 ft³
